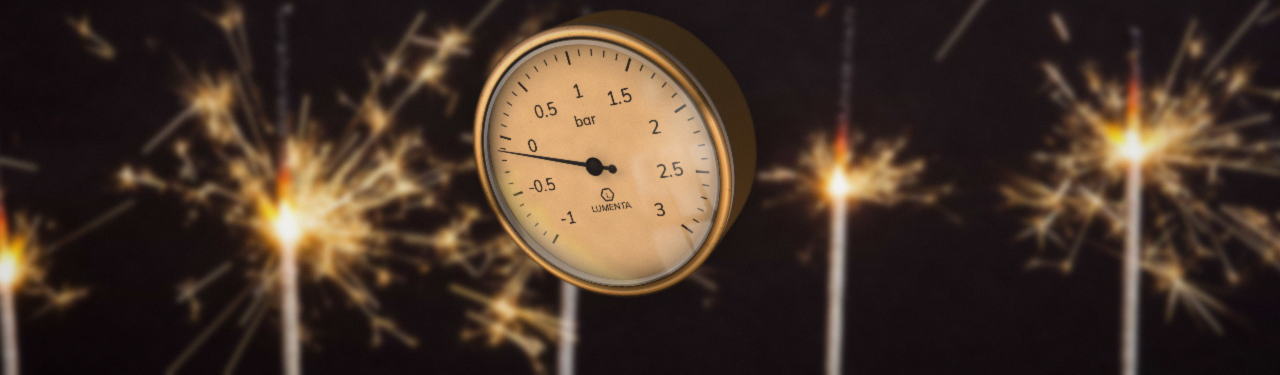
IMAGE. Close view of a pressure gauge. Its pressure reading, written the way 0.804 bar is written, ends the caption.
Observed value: -0.1 bar
